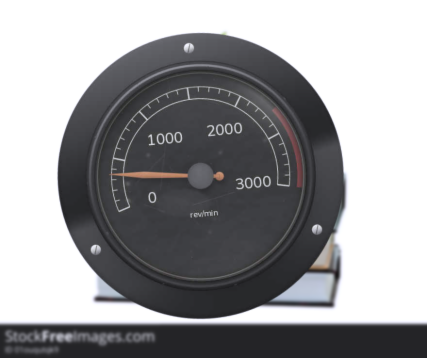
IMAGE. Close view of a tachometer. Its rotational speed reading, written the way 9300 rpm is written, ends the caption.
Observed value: 350 rpm
